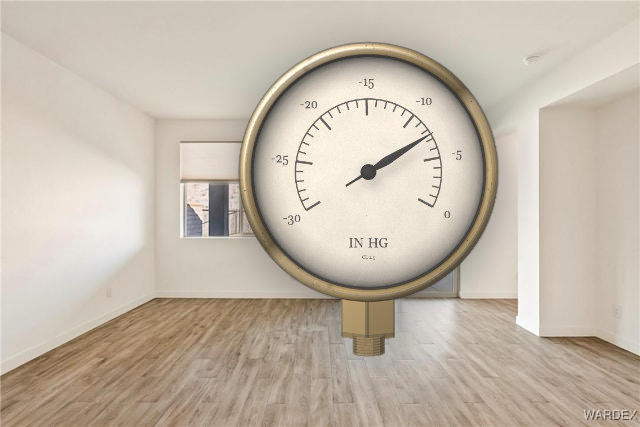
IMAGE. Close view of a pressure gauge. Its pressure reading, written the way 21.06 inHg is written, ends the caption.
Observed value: -7.5 inHg
